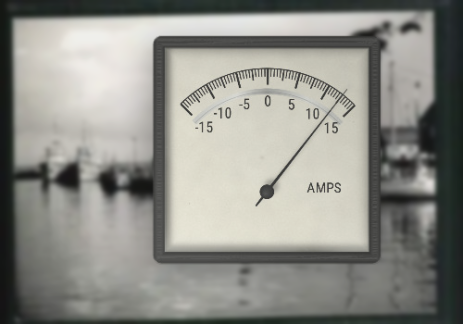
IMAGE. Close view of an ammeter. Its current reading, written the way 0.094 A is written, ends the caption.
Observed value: 12.5 A
